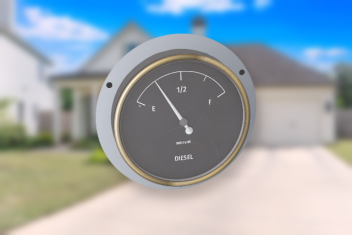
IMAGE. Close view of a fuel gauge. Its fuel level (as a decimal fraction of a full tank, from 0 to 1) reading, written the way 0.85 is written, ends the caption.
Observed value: 0.25
